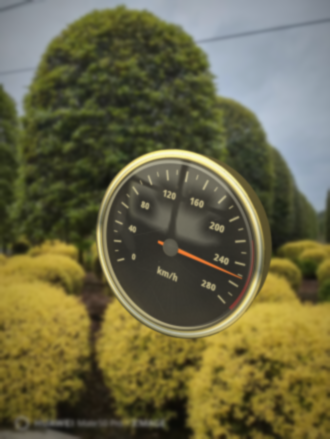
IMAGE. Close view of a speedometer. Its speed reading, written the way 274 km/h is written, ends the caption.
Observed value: 250 km/h
